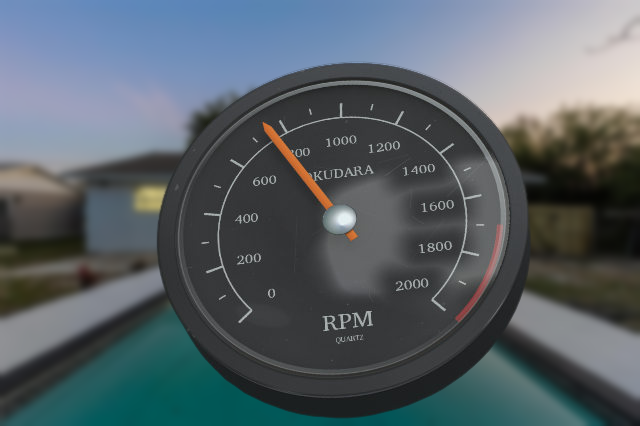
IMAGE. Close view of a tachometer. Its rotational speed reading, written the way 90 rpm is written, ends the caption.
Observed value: 750 rpm
